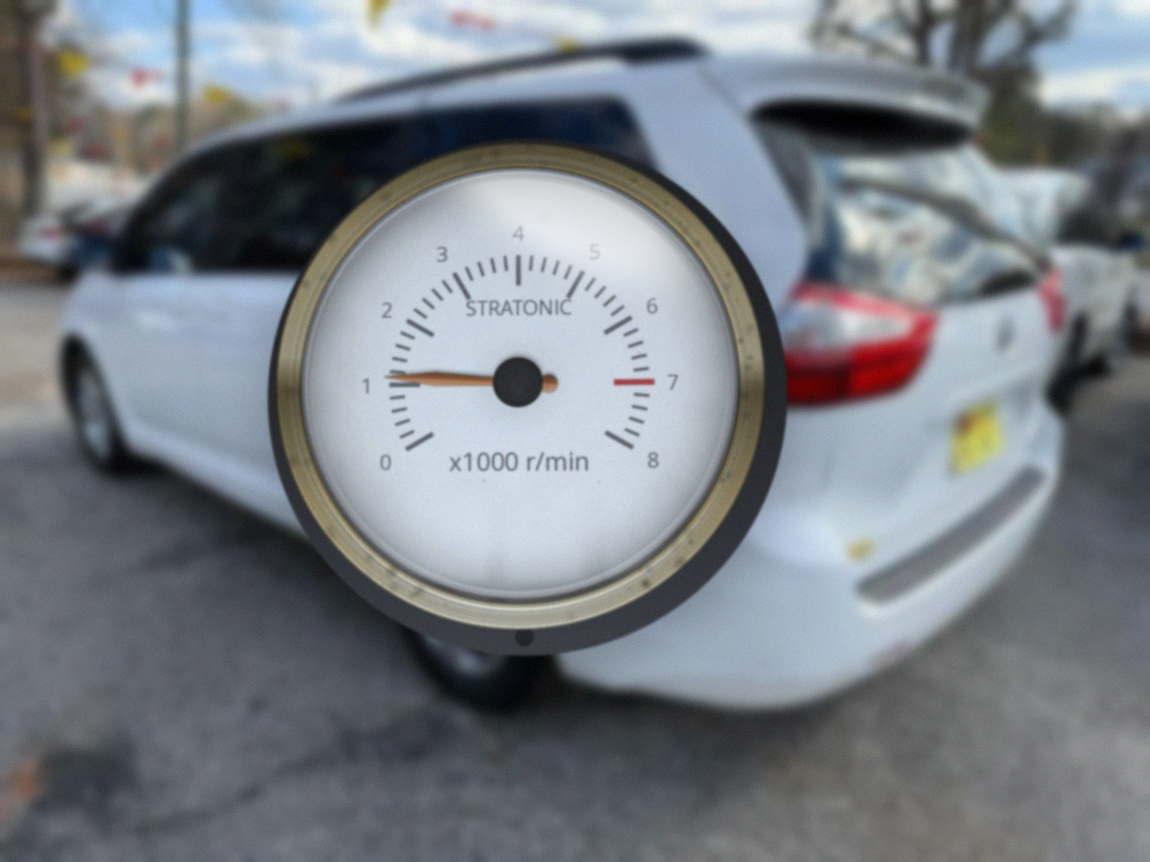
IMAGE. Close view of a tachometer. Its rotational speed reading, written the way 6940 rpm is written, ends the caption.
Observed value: 1100 rpm
